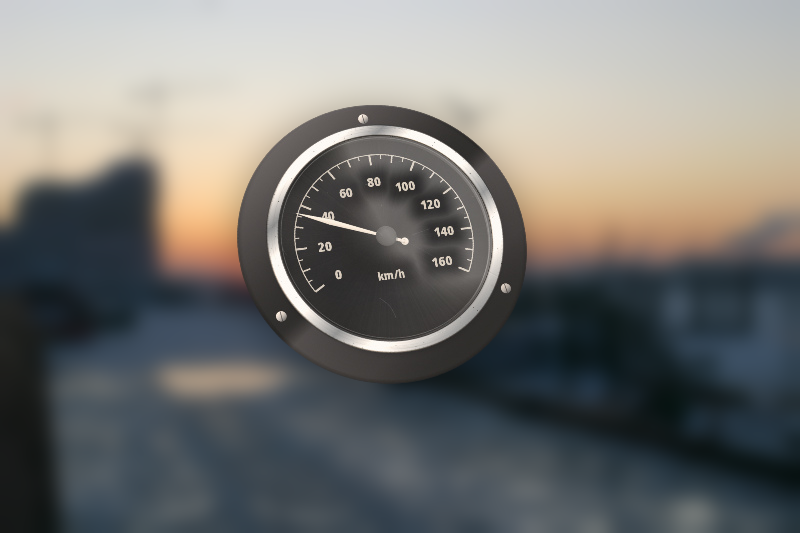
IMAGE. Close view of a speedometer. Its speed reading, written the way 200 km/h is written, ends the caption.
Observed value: 35 km/h
